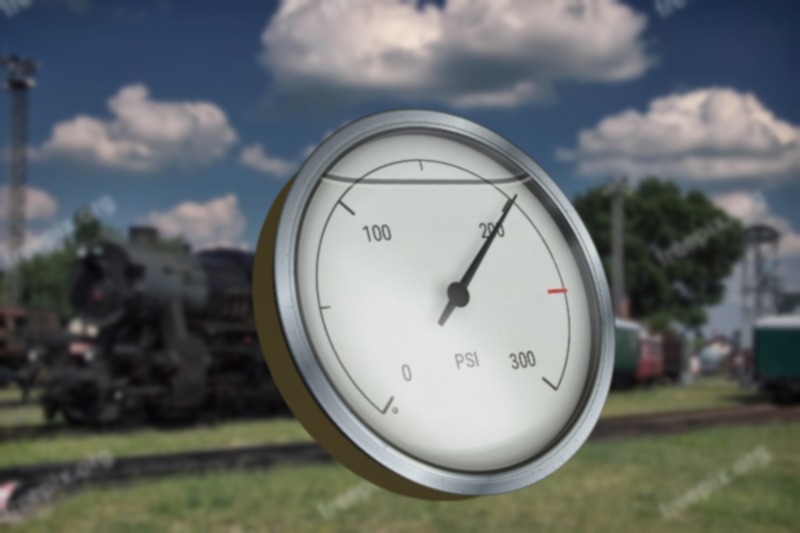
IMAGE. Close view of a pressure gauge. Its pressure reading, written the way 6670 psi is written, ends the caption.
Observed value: 200 psi
